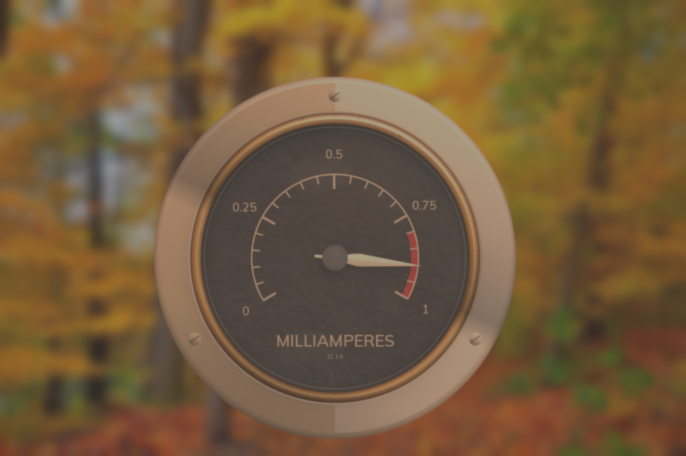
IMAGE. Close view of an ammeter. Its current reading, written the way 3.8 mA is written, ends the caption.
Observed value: 0.9 mA
